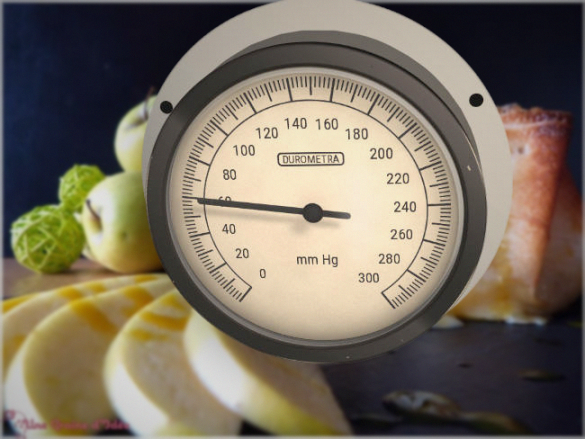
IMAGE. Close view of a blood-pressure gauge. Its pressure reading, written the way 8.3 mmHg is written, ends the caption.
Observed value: 60 mmHg
